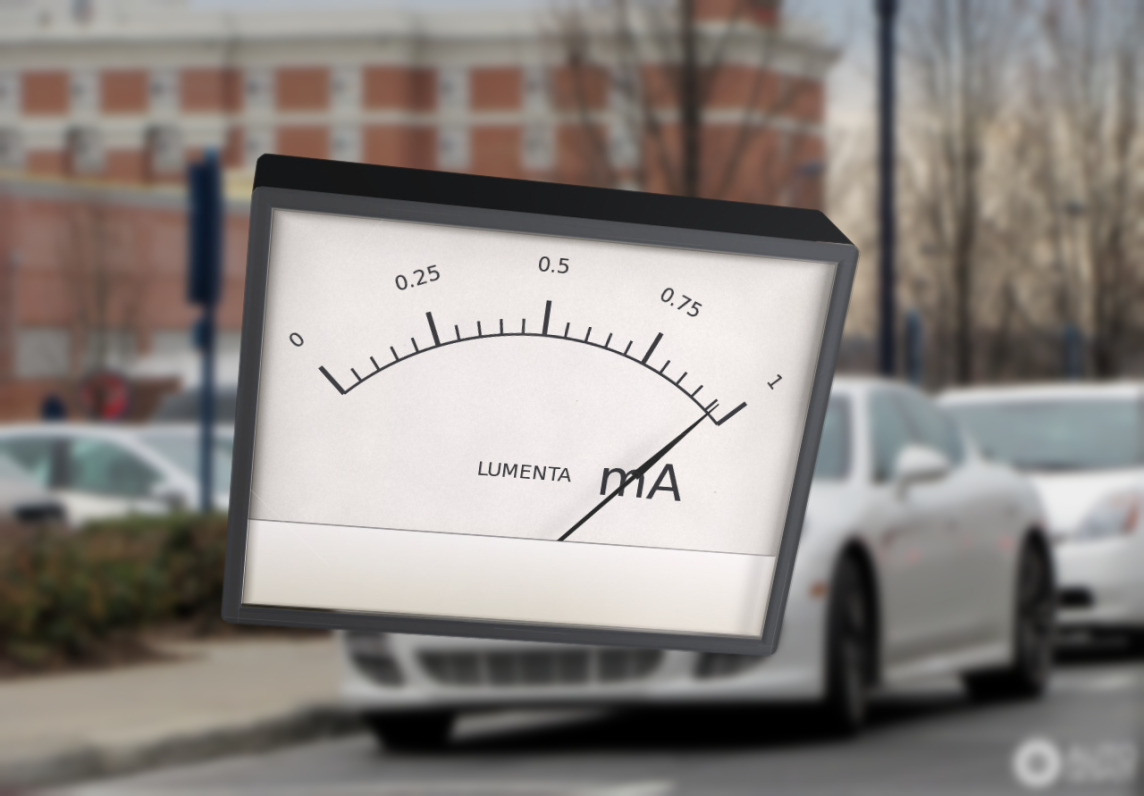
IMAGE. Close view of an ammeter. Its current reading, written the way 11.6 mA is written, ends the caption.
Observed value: 0.95 mA
